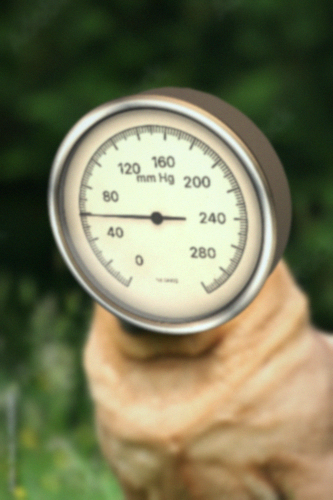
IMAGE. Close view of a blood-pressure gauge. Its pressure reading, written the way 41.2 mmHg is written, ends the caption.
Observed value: 60 mmHg
